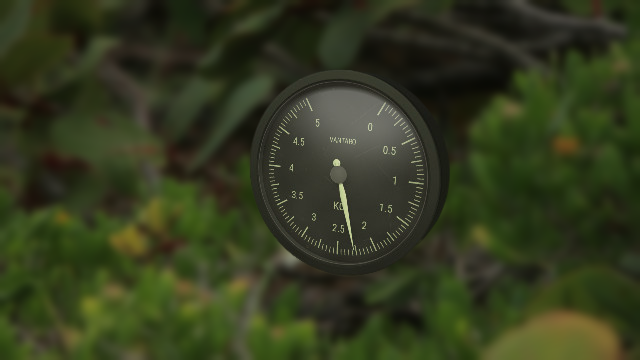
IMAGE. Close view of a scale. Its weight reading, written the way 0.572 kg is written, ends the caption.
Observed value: 2.25 kg
